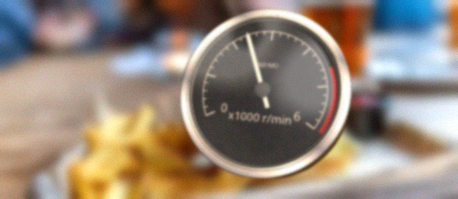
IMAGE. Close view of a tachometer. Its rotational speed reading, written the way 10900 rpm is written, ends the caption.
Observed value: 2400 rpm
